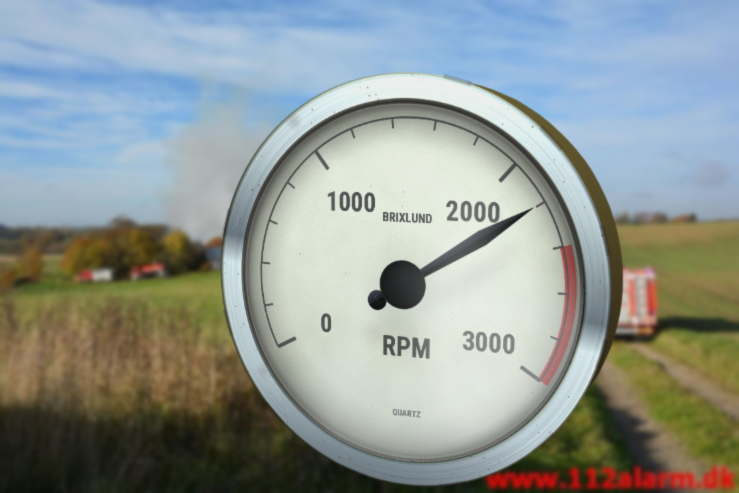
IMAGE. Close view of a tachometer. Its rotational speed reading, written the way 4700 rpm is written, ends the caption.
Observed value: 2200 rpm
